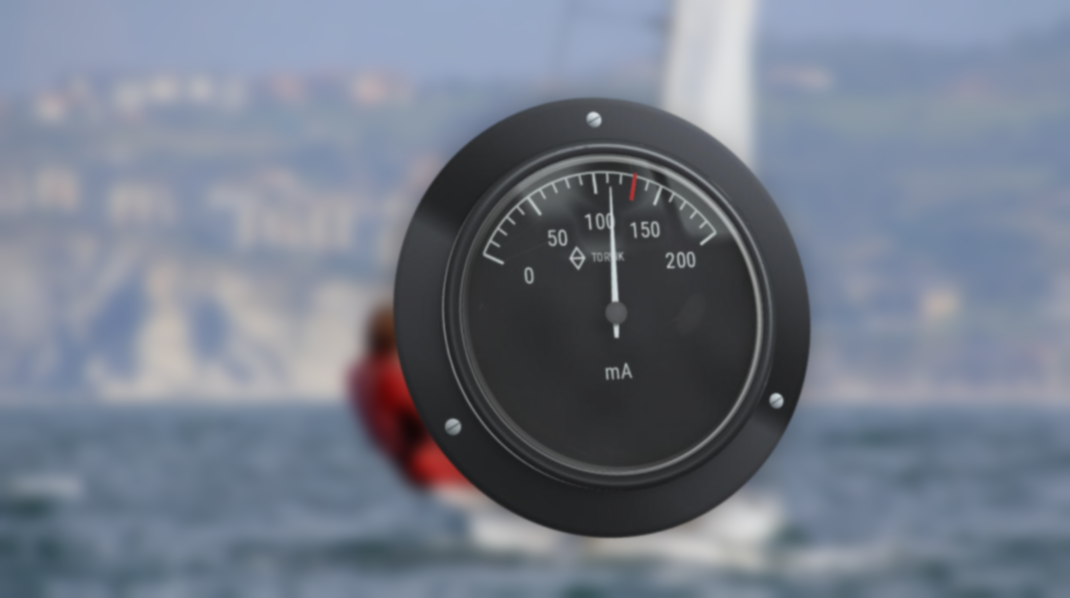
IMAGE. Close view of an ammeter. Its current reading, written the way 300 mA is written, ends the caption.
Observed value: 110 mA
